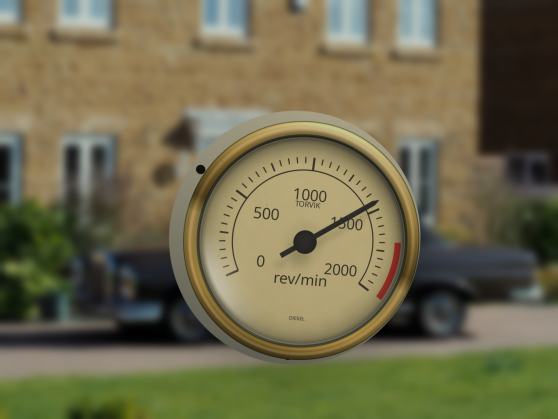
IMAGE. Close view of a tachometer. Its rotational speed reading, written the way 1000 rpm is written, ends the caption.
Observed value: 1450 rpm
